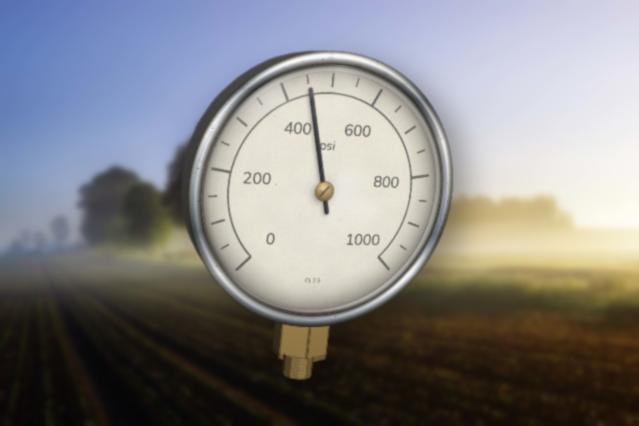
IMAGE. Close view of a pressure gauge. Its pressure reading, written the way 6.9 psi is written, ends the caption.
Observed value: 450 psi
